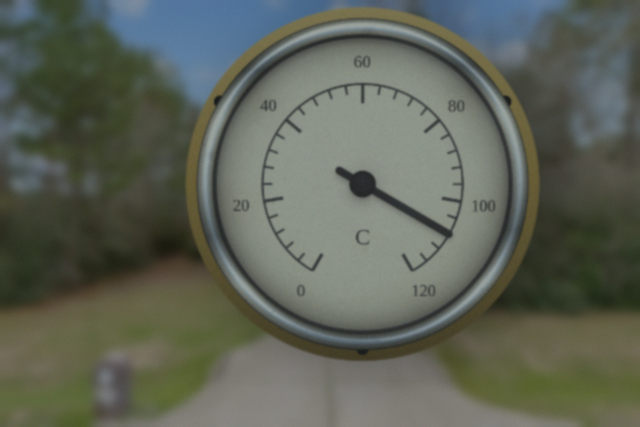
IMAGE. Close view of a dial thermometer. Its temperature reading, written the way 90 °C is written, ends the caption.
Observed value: 108 °C
